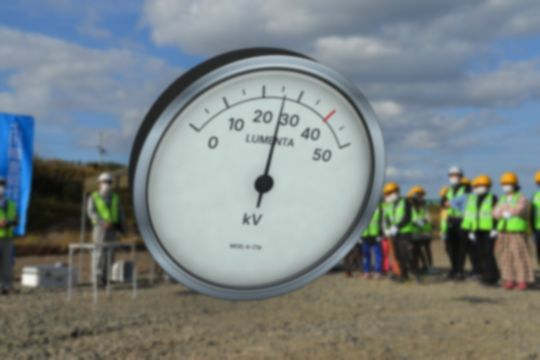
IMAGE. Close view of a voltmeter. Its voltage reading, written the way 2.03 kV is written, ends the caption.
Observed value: 25 kV
